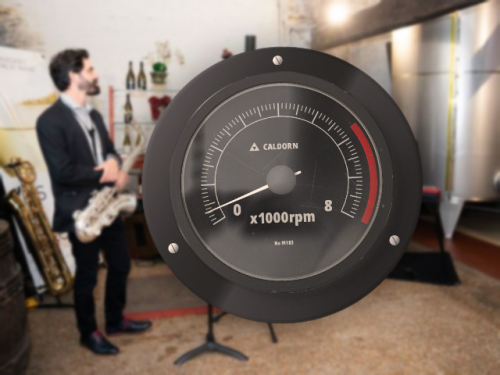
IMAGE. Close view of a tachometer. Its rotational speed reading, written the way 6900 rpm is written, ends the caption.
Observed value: 300 rpm
